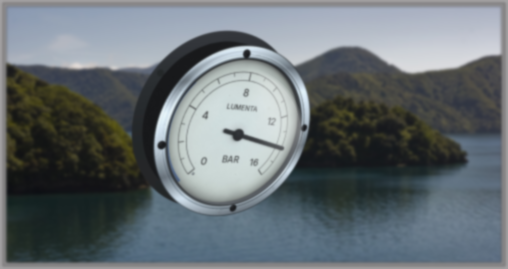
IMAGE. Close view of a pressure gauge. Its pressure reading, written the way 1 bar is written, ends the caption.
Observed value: 14 bar
